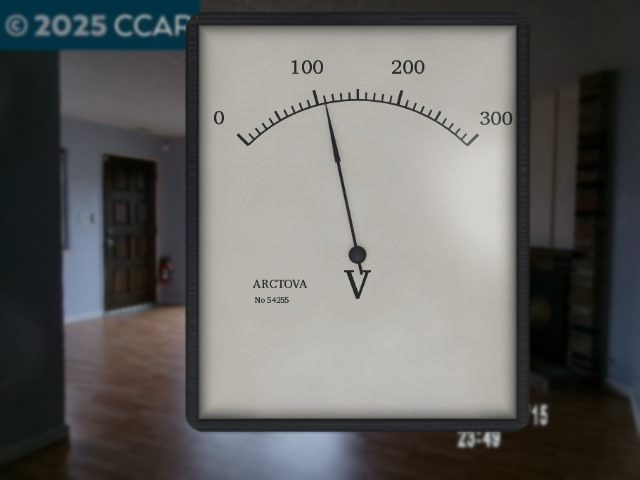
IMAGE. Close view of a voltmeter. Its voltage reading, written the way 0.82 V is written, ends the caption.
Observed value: 110 V
